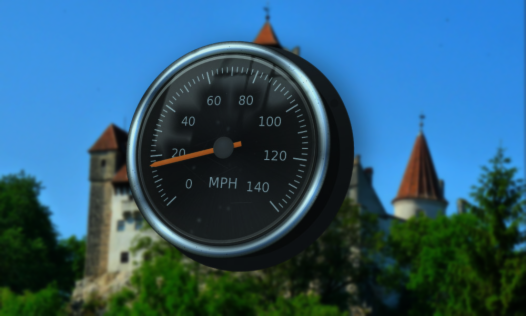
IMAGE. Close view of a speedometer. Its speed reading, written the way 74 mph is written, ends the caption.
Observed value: 16 mph
